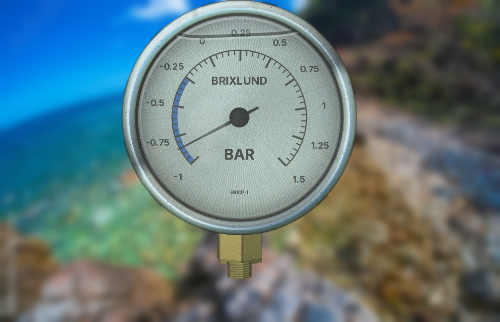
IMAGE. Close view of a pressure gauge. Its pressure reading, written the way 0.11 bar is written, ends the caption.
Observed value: -0.85 bar
